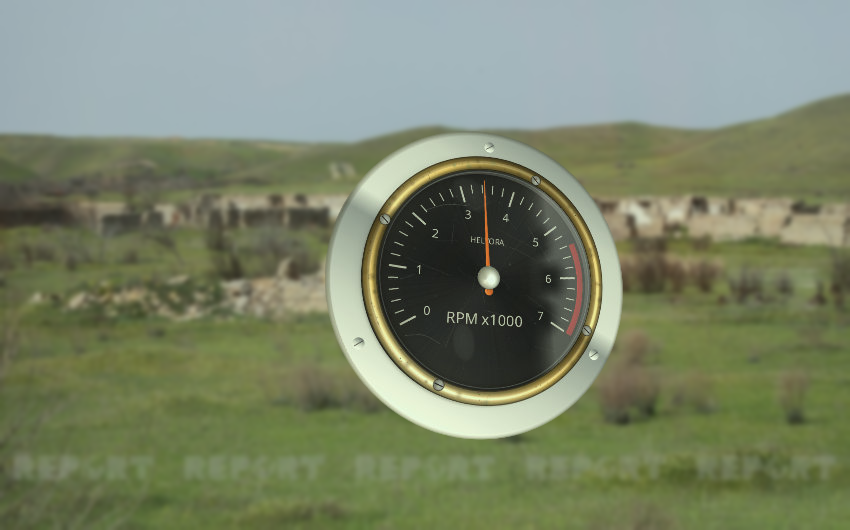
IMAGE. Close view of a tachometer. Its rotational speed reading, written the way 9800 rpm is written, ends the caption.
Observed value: 3400 rpm
